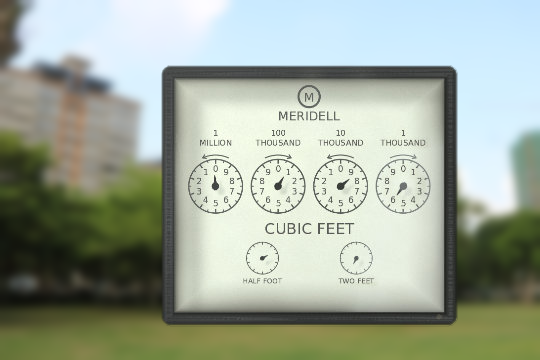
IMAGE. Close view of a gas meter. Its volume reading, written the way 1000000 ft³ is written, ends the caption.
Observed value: 8600 ft³
